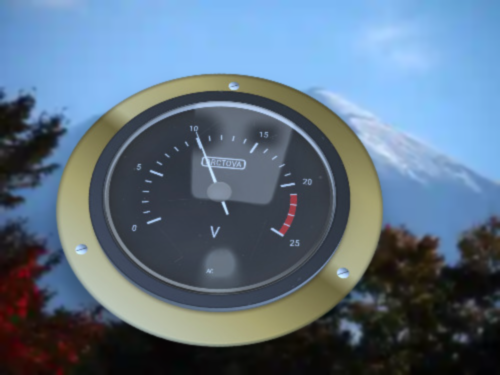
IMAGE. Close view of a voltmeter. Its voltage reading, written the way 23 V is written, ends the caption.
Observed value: 10 V
